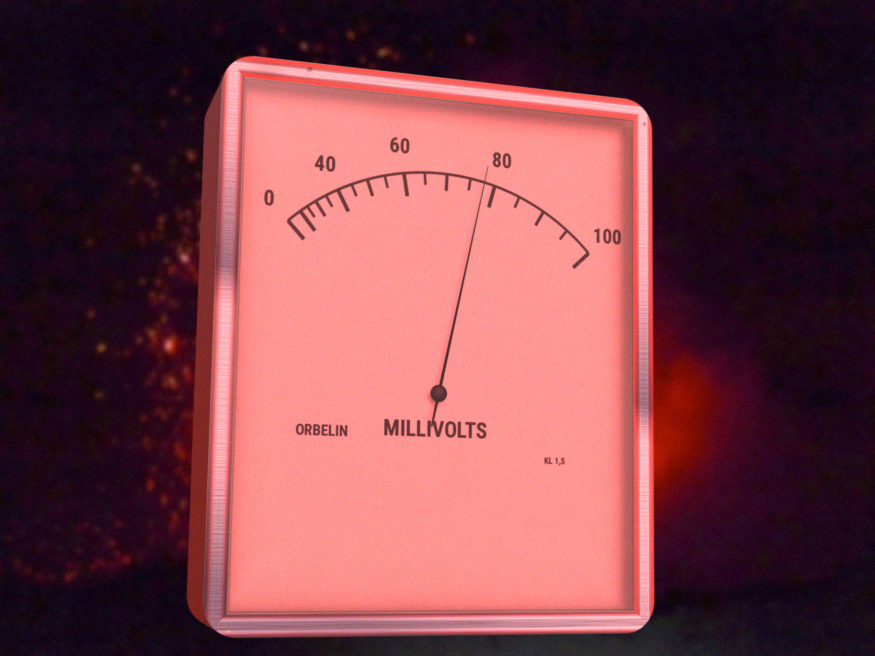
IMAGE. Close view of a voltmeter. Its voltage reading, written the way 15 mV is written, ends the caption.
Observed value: 77.5 mV
